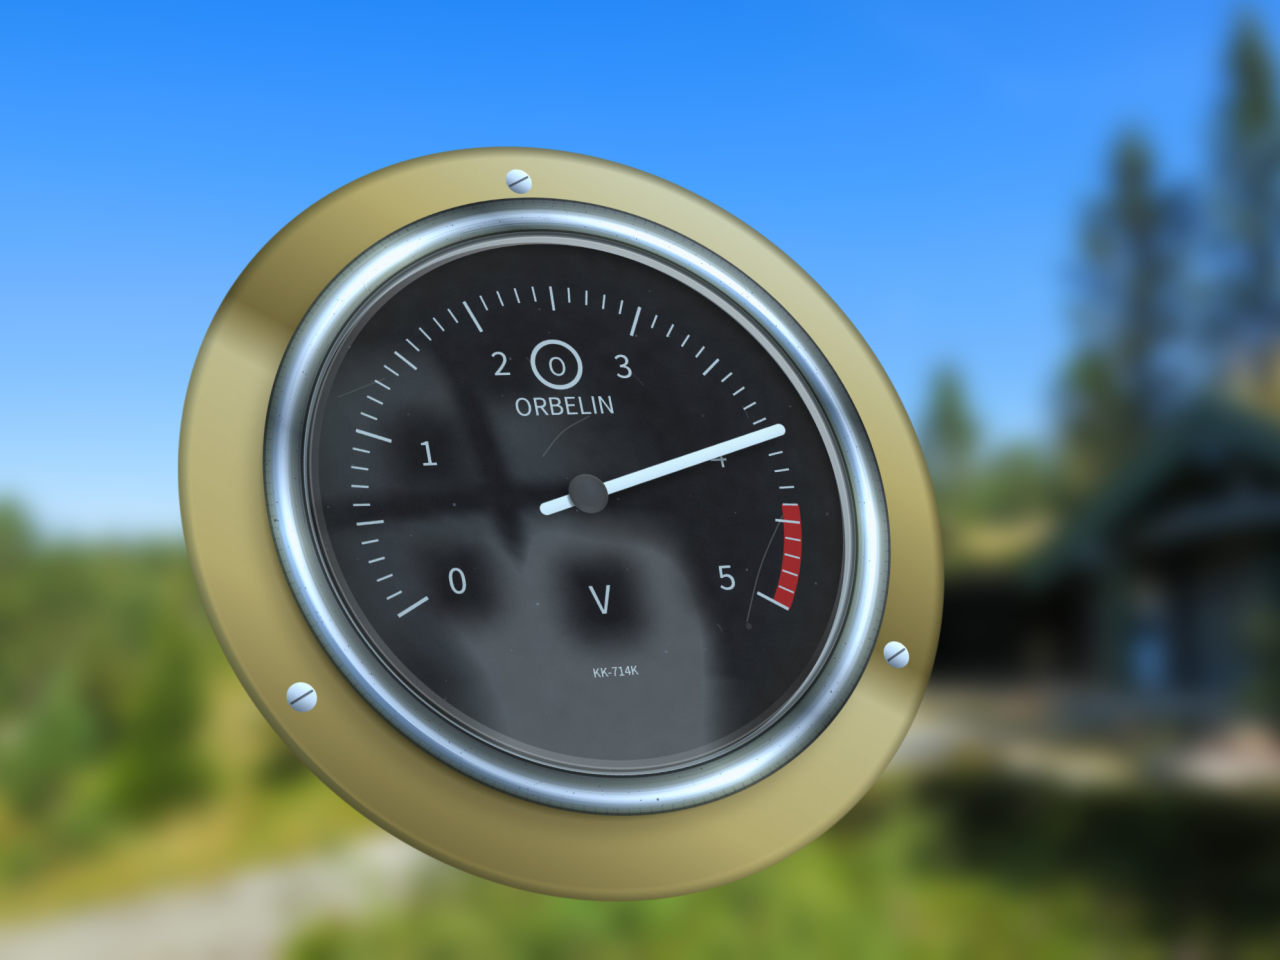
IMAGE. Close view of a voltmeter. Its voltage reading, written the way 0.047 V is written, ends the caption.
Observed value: 4 V
